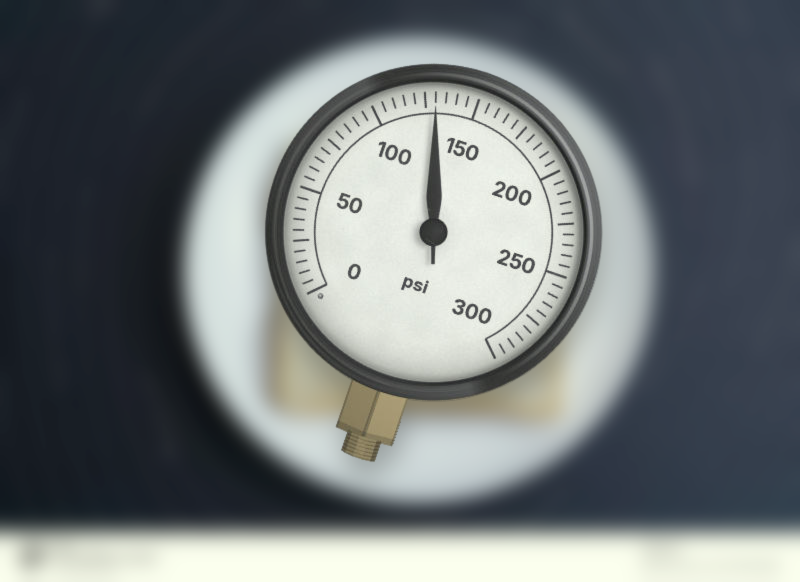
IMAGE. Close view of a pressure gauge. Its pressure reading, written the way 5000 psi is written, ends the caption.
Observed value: 130 psi
